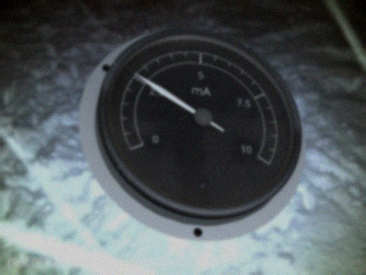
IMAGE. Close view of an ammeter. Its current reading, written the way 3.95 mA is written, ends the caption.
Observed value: 2.5 mA
